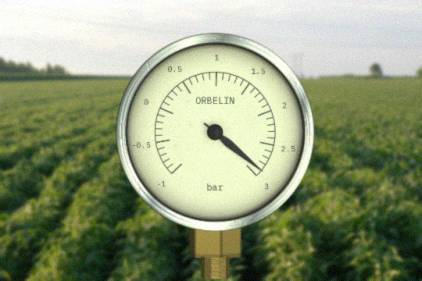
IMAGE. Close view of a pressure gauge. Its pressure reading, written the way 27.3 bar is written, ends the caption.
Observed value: 2.9 bar
